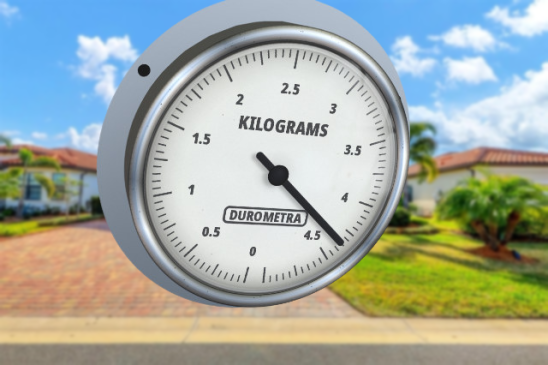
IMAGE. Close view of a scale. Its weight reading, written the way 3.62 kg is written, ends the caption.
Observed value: 4.35 kg
